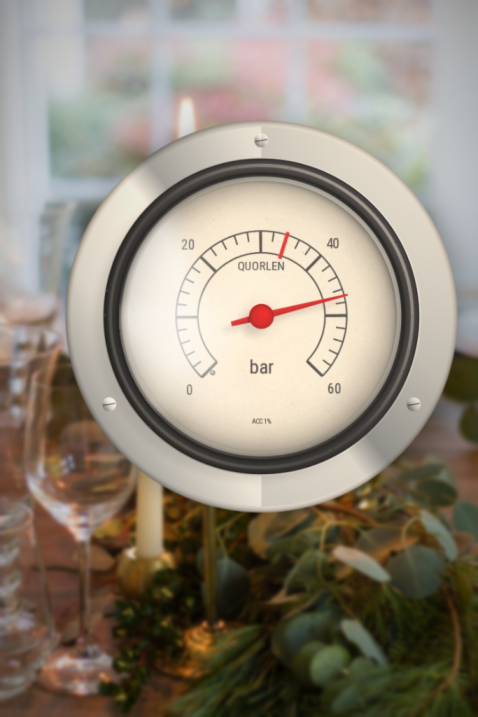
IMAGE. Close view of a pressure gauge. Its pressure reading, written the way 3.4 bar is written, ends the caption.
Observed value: 47 bar
